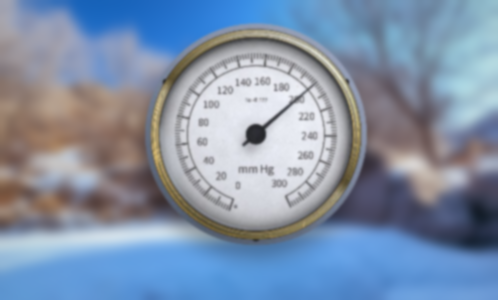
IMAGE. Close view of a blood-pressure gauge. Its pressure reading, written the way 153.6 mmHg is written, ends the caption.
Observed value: 200 mmHg
